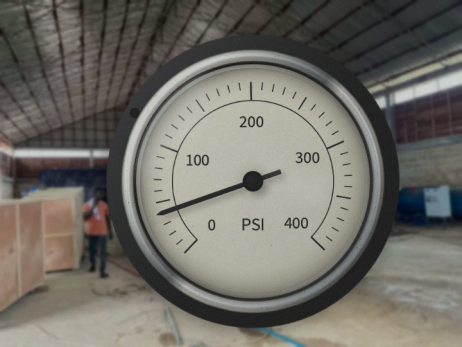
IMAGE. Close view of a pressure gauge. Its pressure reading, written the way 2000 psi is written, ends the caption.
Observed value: 40 psi
